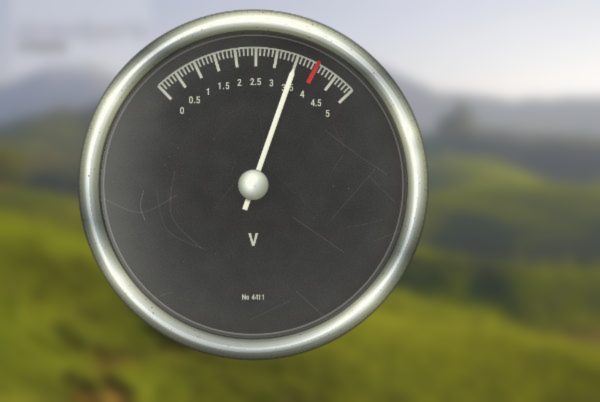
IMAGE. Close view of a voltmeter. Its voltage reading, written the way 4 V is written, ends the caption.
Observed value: 3.5 V
